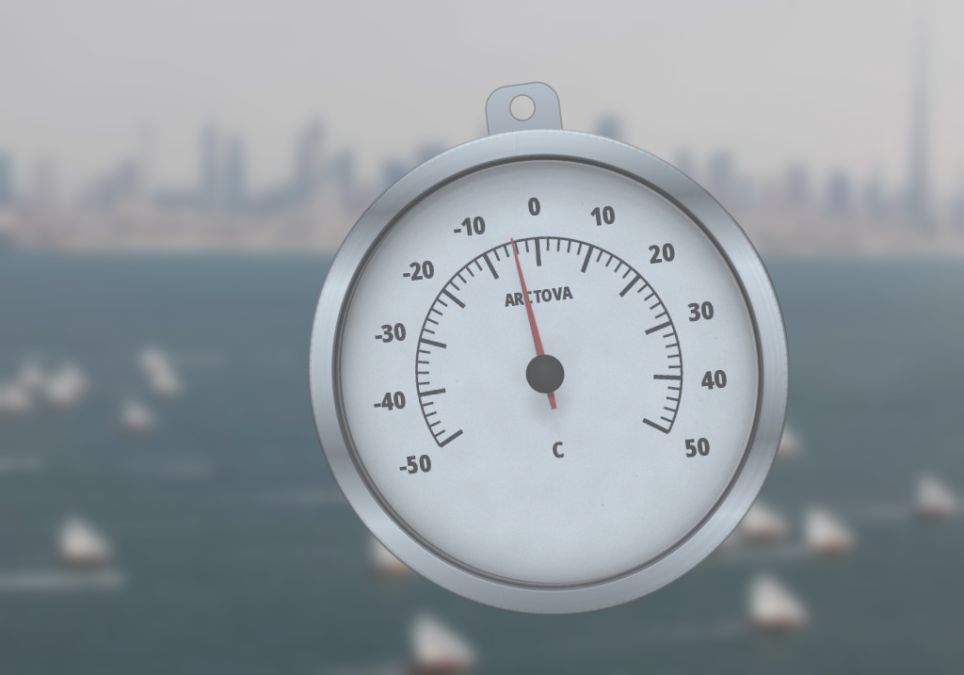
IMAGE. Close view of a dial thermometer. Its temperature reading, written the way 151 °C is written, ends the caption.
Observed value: -4 °C
